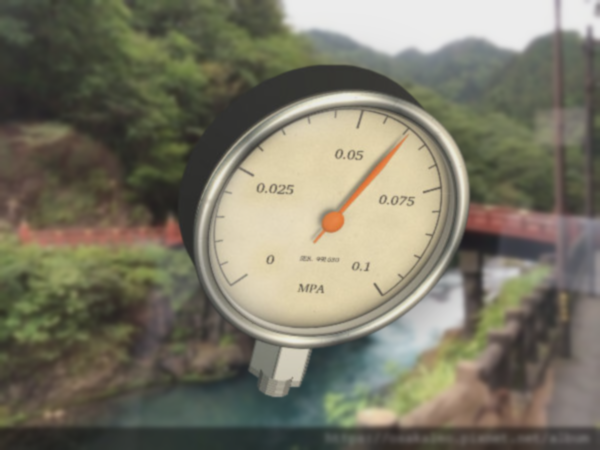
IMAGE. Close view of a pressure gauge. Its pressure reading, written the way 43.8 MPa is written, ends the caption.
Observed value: 0.06 MPa
